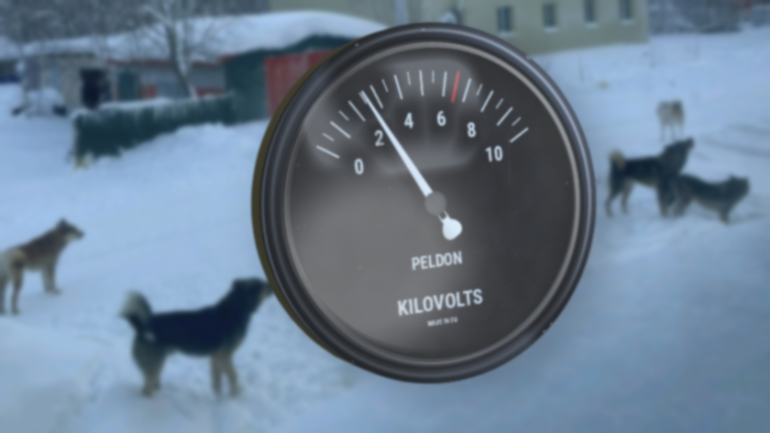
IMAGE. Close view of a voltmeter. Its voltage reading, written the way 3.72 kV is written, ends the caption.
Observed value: 2.5 kV
